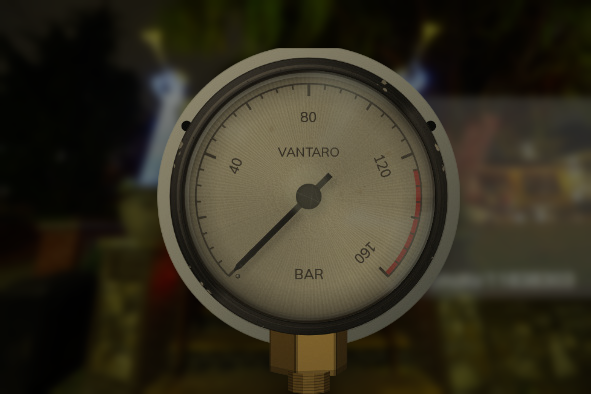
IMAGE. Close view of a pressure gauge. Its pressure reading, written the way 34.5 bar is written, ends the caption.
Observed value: 0 bar
